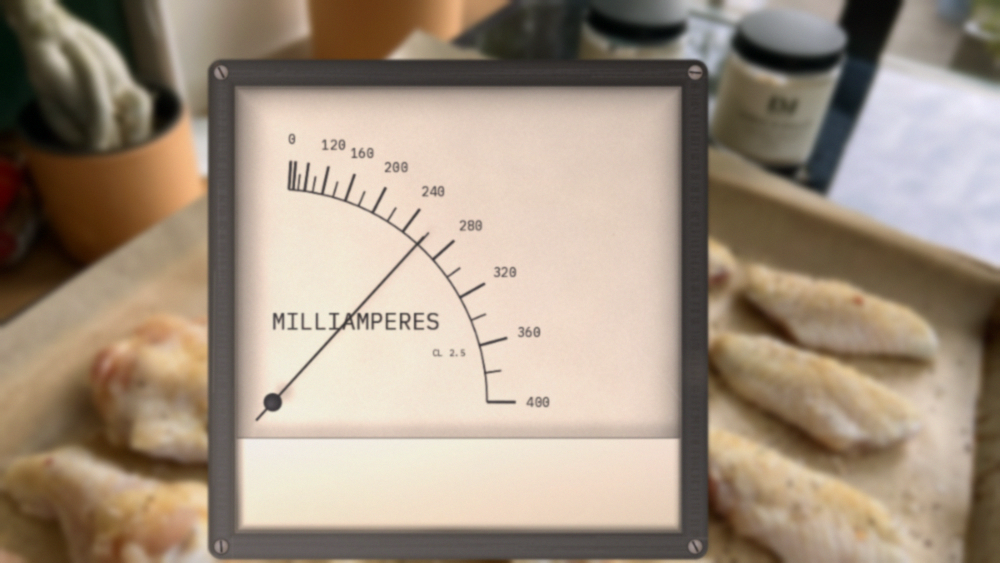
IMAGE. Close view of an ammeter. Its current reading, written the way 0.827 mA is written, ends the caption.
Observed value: 260 mA
